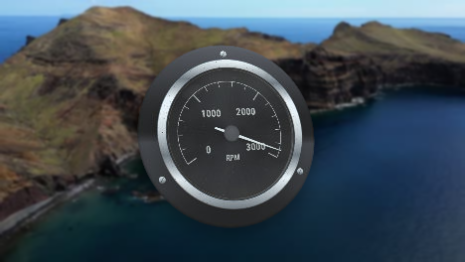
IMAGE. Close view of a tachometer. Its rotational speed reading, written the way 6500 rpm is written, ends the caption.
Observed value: 2900 rpm
